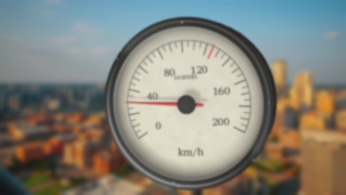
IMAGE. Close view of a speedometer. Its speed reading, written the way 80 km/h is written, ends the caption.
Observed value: 30 km/h
